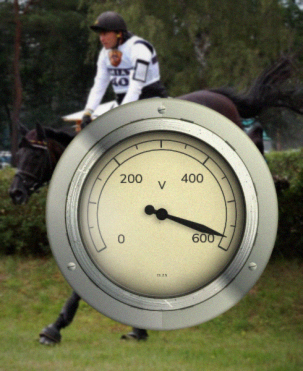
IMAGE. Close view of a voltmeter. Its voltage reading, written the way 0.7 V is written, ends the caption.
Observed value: 575 V
